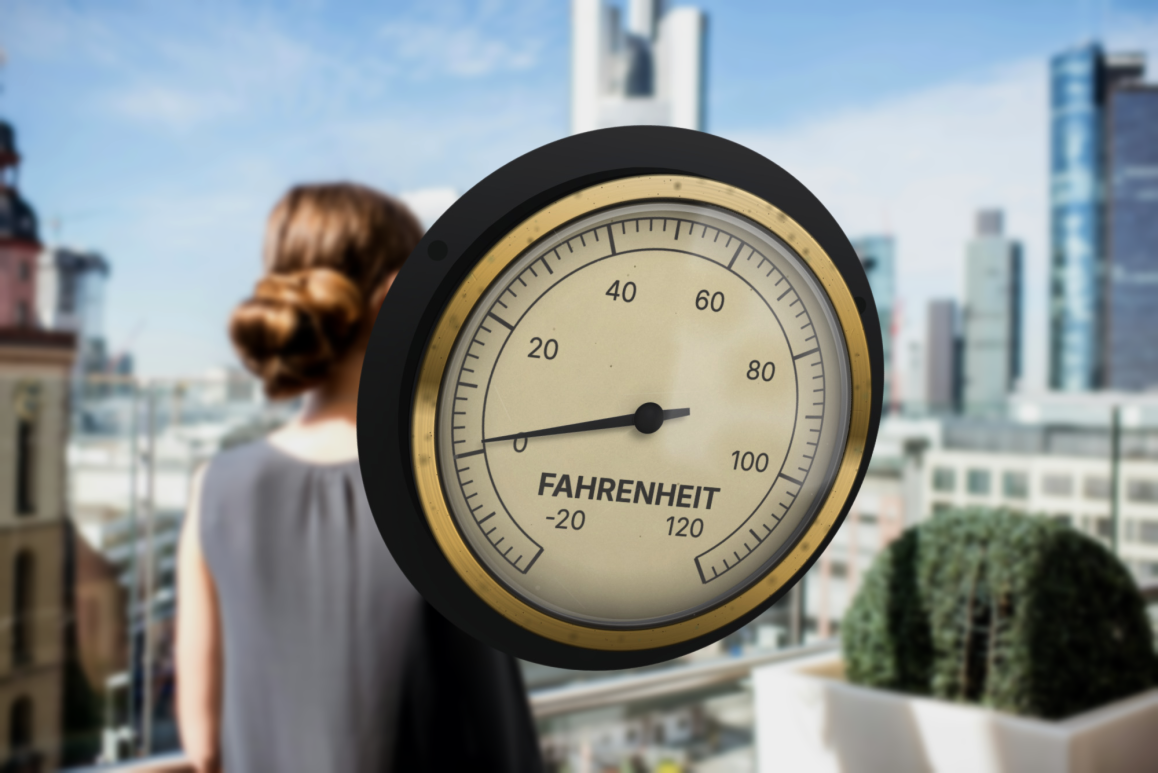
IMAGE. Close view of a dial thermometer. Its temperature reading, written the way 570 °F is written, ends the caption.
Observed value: 2 °F
